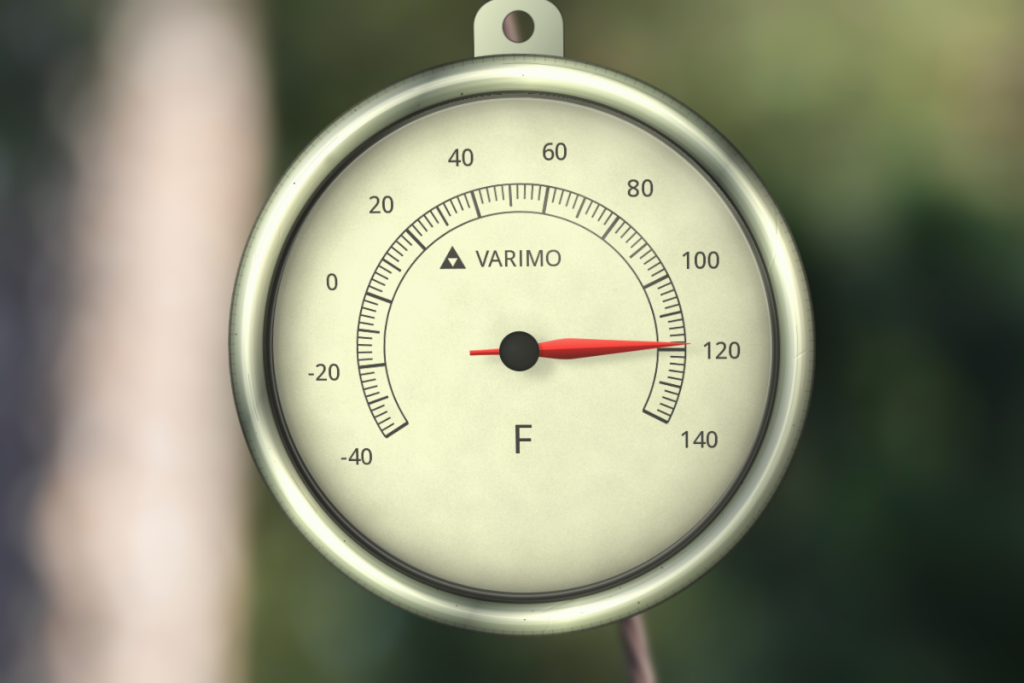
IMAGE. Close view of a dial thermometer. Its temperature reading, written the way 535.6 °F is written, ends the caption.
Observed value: 118 °F
